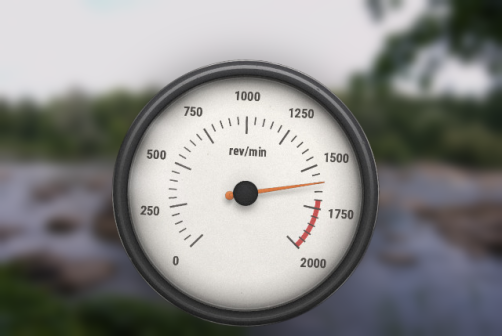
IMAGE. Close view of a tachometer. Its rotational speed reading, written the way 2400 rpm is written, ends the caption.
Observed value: 1600 rpm
